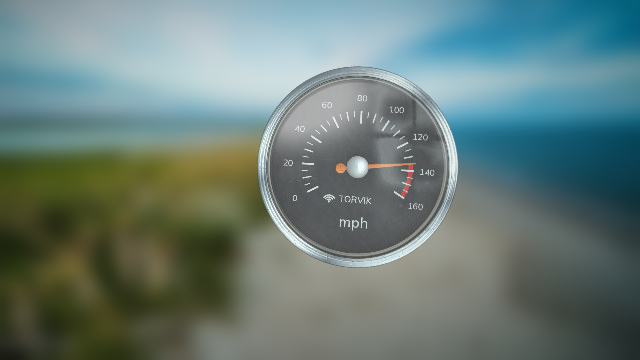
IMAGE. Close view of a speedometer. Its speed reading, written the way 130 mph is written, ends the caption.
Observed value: 135 mph
